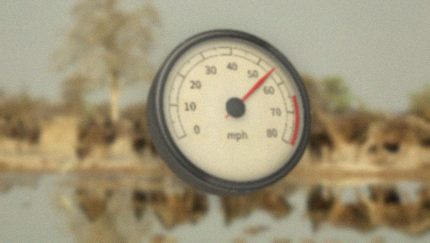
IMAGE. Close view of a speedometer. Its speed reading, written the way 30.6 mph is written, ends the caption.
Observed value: 55 mph
